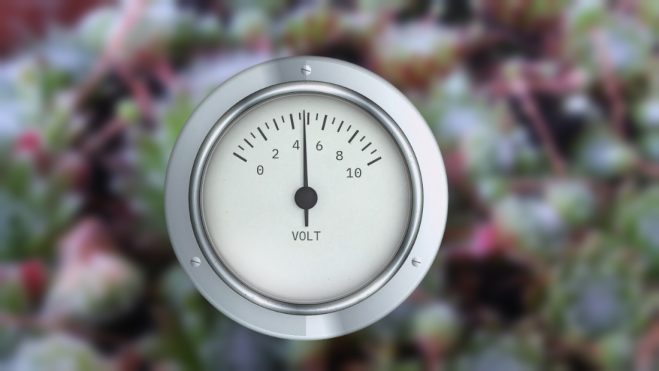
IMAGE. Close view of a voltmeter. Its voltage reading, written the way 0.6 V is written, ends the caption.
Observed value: 4.75 V
